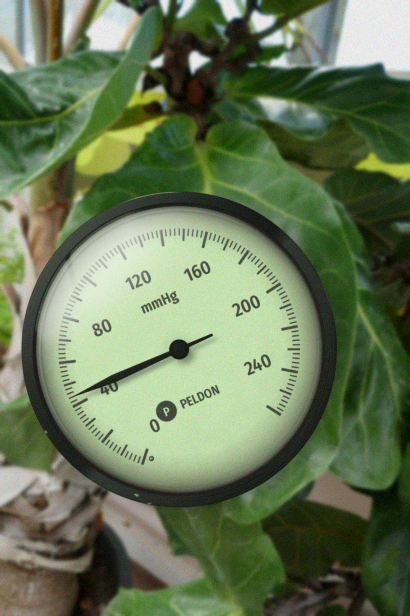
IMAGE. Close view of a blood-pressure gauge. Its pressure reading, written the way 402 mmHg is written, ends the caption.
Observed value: 44 mmHg
